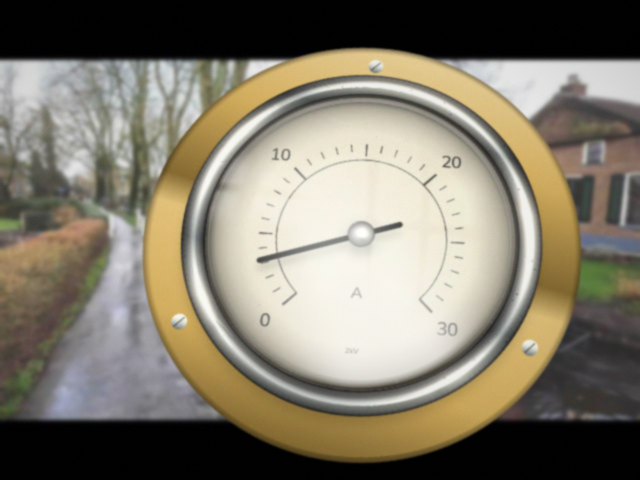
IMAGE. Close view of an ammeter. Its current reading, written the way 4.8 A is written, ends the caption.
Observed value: 3 A
